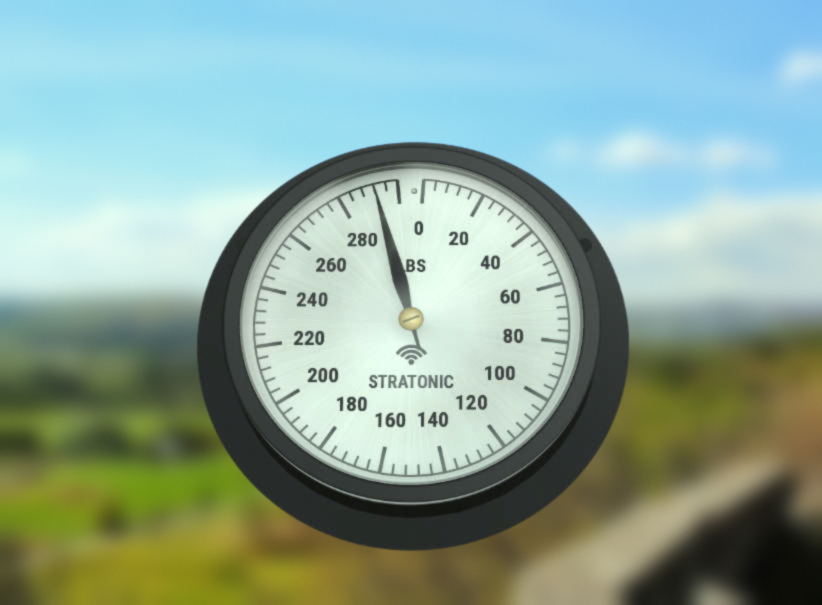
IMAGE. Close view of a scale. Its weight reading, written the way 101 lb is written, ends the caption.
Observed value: 292 lb
